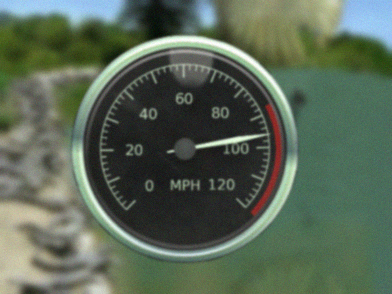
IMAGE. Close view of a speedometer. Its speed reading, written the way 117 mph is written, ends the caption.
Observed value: 96 mph
